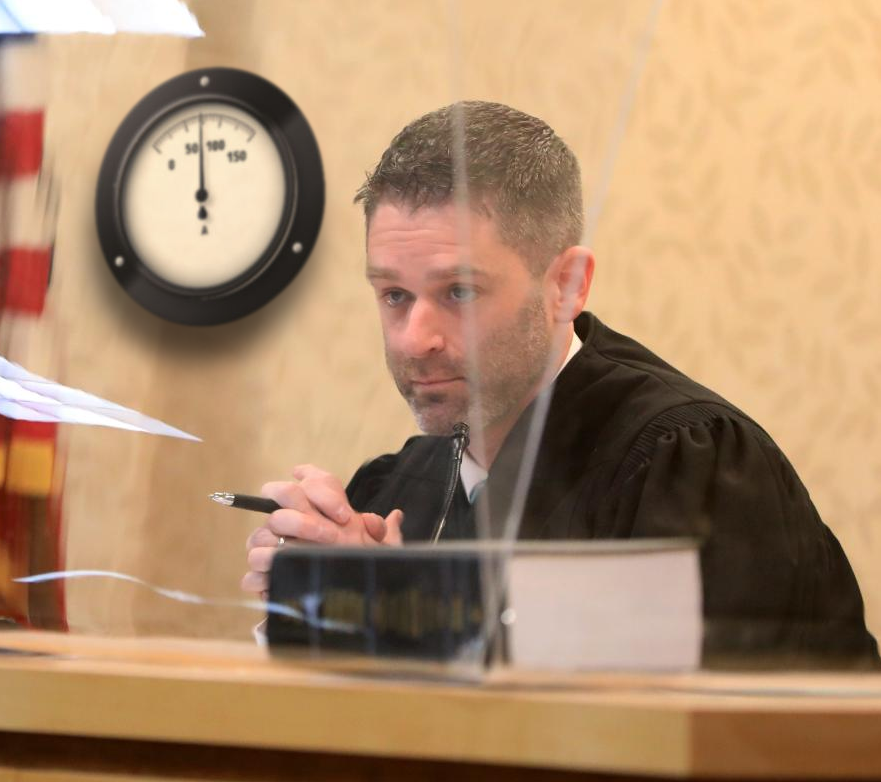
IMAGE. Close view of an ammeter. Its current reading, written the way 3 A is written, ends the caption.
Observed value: 75 A
